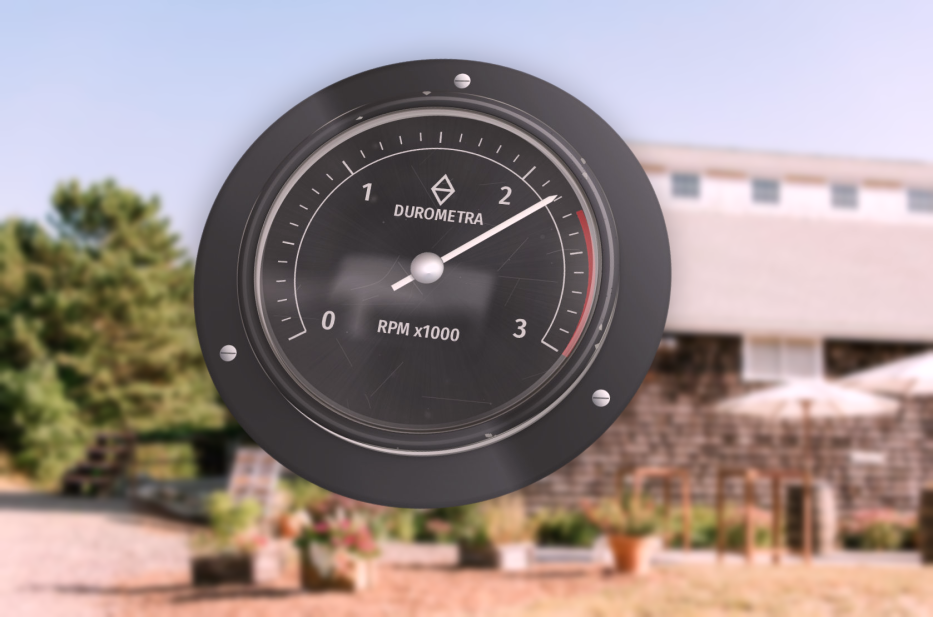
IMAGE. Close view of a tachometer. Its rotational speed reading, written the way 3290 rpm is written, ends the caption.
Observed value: 2200 rpm
